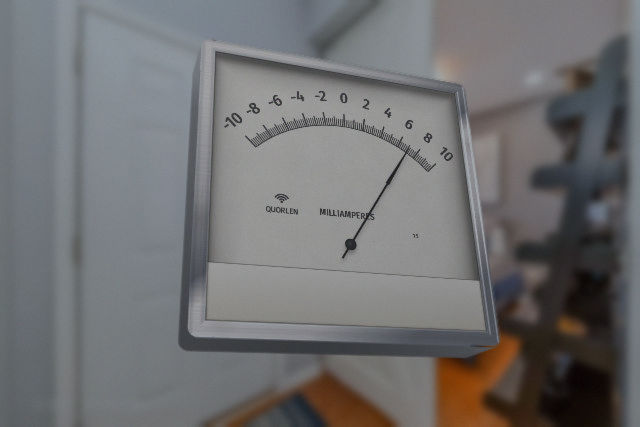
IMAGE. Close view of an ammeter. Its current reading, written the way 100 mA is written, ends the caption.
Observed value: 7 mA
